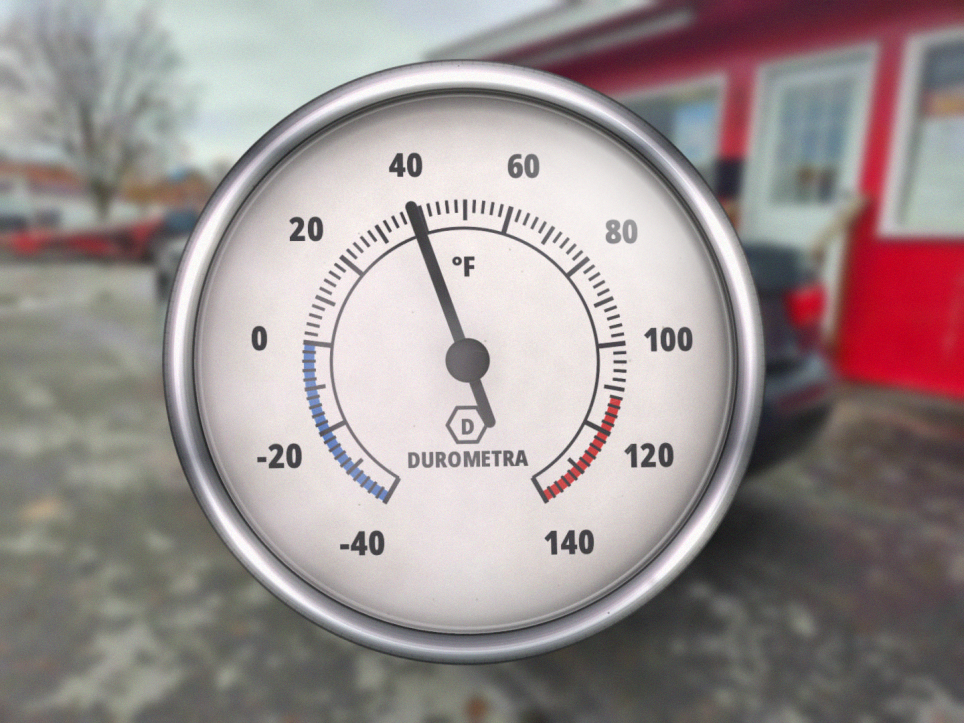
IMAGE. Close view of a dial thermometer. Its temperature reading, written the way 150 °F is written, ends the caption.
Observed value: 38 °F
